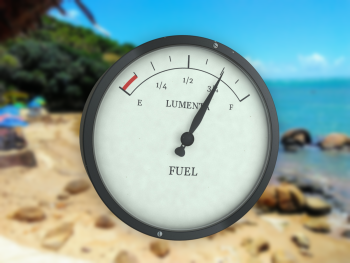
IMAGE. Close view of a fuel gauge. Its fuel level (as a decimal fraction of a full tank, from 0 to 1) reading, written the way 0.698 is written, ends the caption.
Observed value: 0.75
